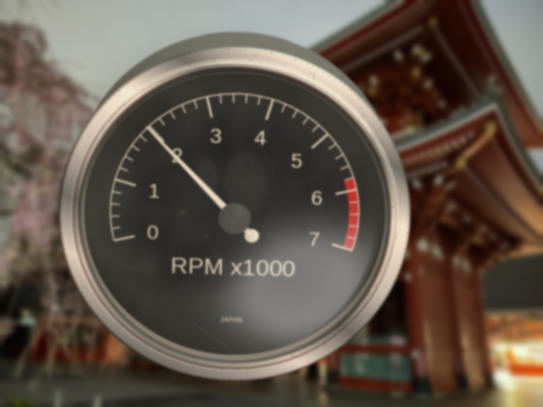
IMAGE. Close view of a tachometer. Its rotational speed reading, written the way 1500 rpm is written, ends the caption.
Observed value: 2000 rpm
